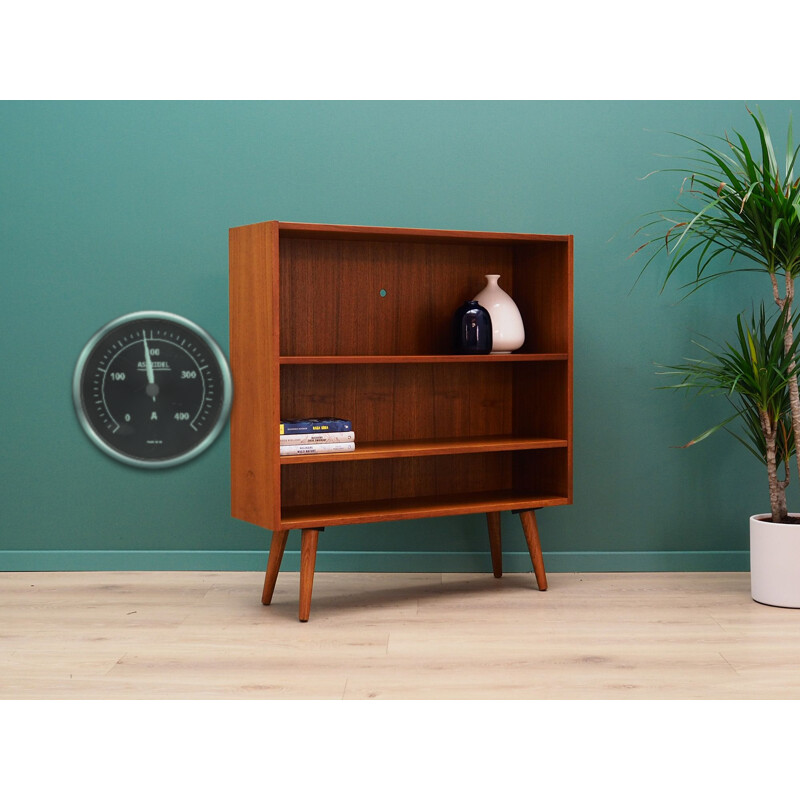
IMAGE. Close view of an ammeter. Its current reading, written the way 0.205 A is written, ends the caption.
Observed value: 190 A
